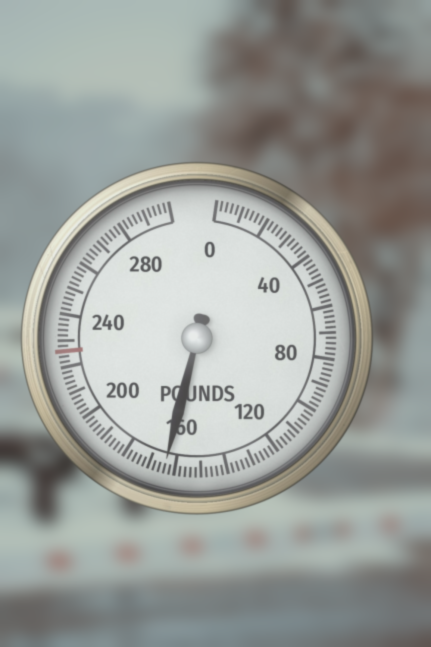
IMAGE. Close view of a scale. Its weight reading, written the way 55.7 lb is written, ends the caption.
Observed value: 164 lb
